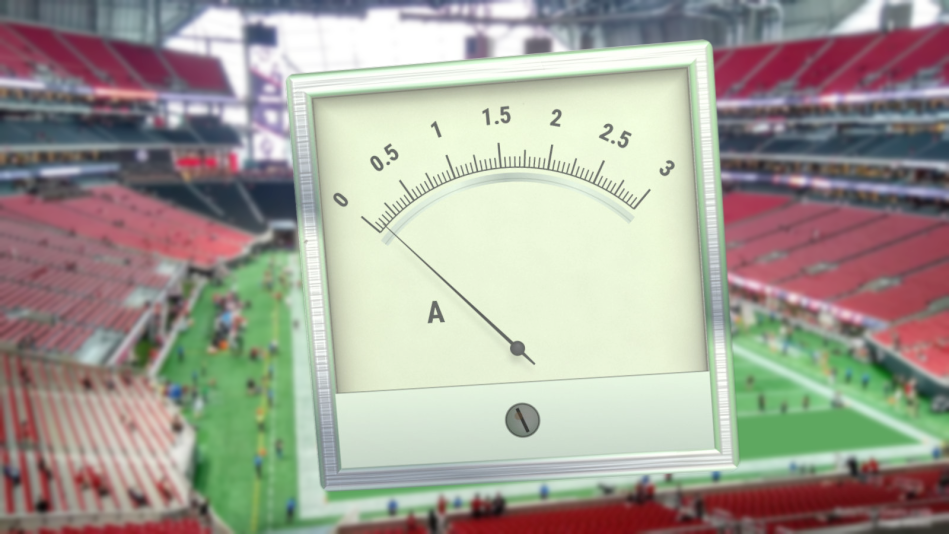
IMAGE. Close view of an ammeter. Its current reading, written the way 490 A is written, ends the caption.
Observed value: 0.1 A
